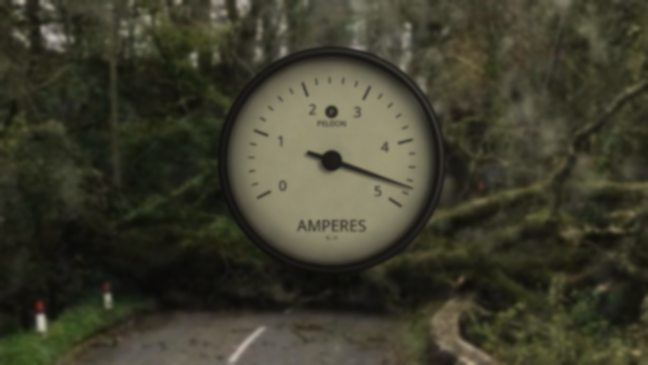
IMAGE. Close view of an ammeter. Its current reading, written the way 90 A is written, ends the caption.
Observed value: 4.7 A
